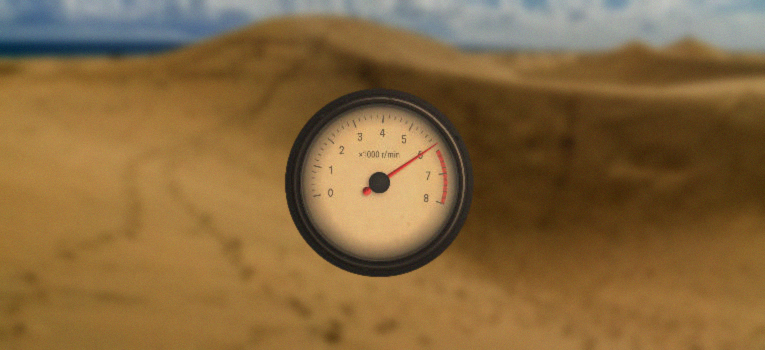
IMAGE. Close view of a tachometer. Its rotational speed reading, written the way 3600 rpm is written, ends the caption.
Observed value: 6000 rpm
